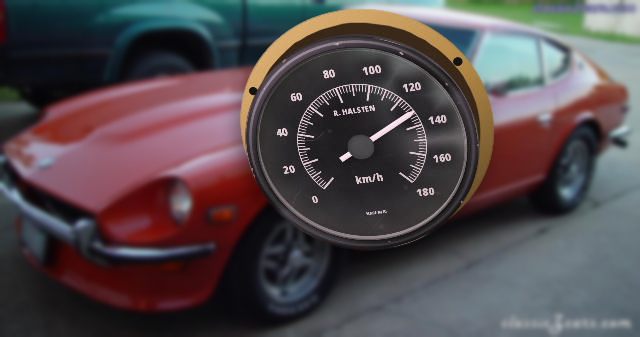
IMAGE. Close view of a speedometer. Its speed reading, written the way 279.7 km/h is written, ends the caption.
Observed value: 130 km/h
